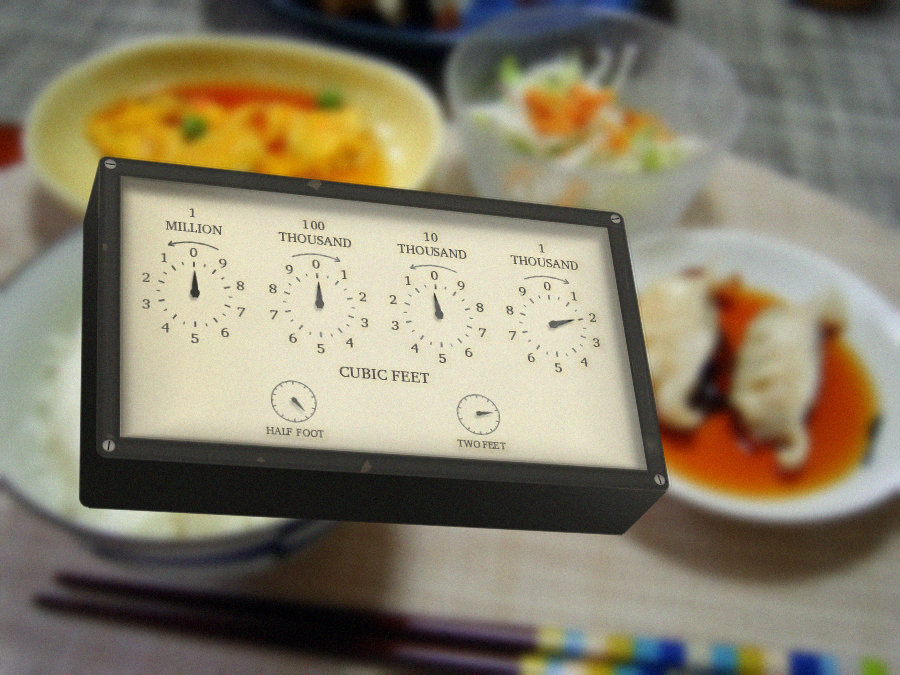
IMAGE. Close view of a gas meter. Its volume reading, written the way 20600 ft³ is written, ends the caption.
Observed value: 200 ft³
